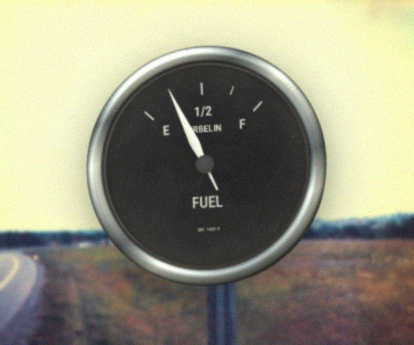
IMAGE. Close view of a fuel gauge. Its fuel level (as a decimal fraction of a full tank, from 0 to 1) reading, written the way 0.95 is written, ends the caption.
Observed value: 0.25
